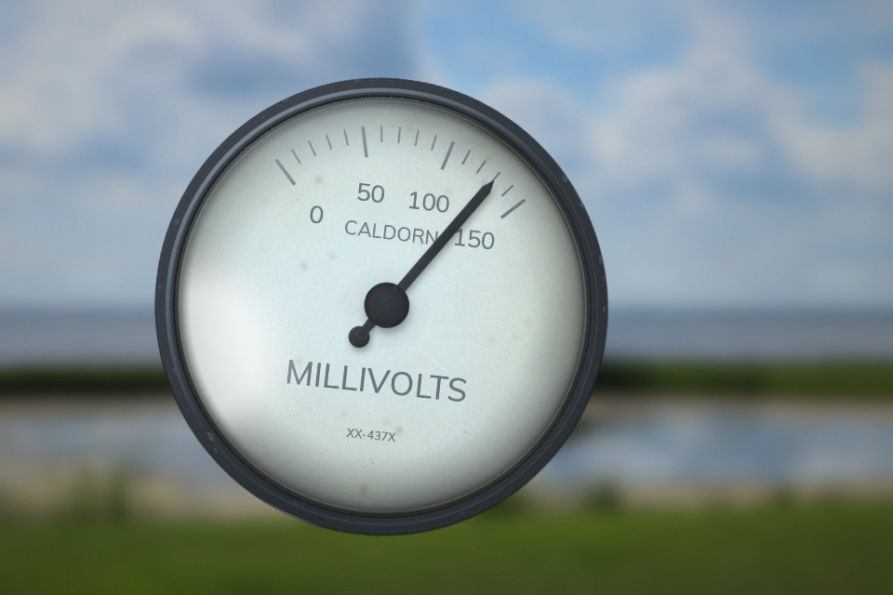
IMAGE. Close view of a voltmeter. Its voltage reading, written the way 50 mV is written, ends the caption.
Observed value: 130 mV
